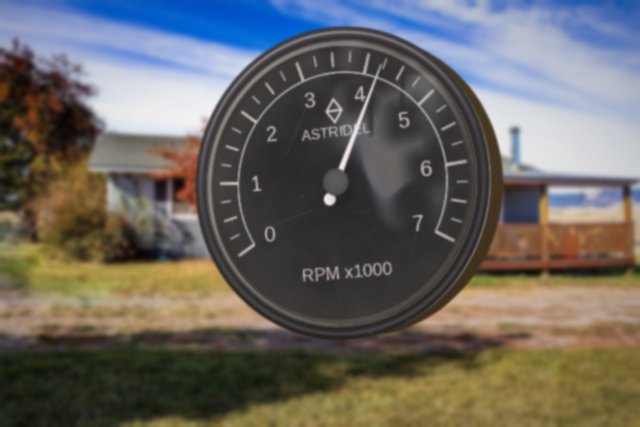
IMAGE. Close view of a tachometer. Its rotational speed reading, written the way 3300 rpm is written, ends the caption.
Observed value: 4250 rpm
